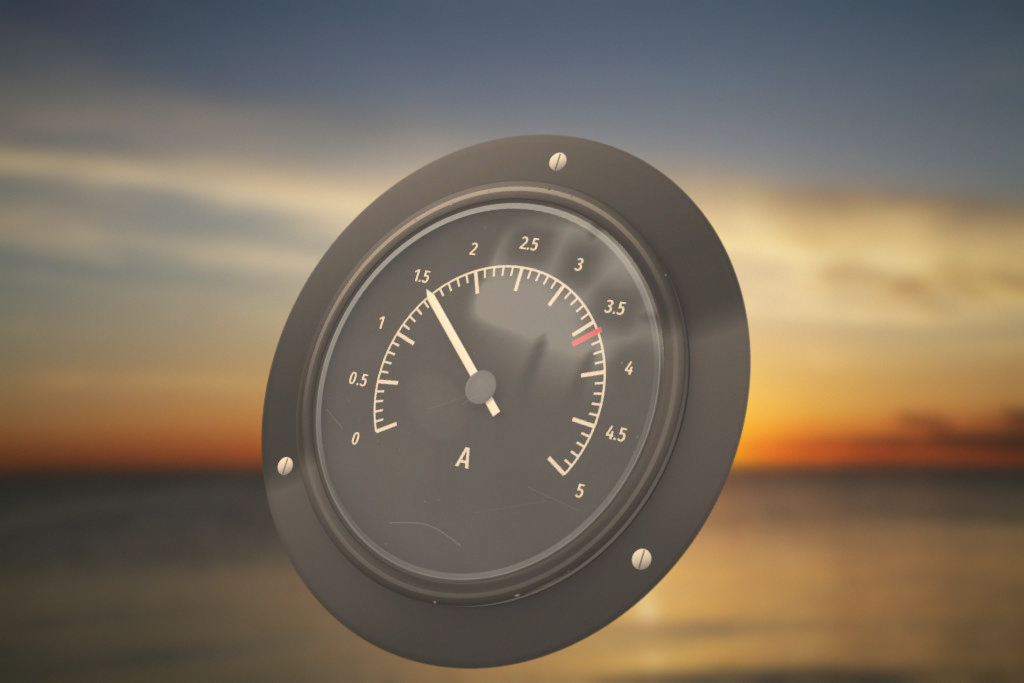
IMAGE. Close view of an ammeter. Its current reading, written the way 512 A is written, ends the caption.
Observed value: 1.5 A
